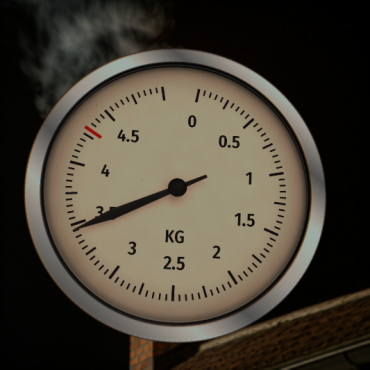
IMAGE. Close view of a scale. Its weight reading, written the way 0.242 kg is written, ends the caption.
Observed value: 3.45 kg
